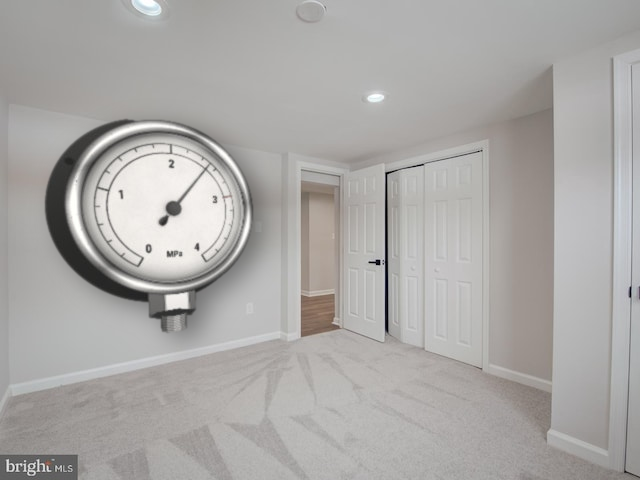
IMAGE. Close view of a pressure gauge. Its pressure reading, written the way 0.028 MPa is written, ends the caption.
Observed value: 2.5 MPa
